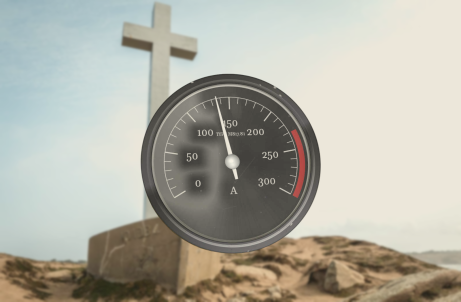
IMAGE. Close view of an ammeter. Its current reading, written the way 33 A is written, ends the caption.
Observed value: 135 A
